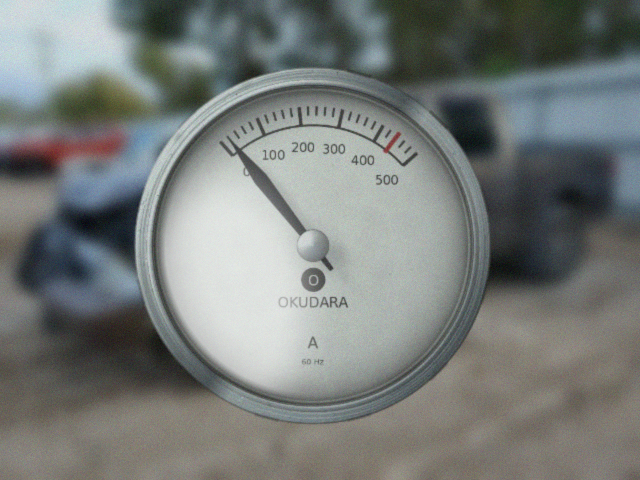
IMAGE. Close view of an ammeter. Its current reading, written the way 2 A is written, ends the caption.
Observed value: 20 A
